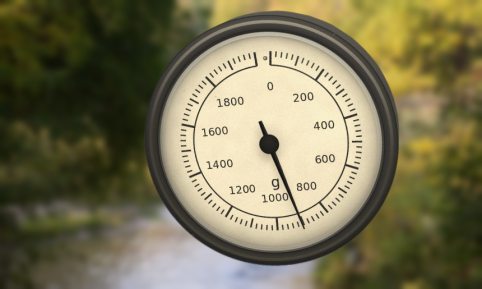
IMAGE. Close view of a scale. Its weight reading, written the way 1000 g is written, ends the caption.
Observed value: 900 g
